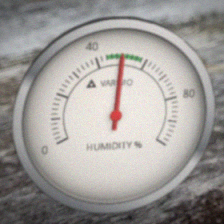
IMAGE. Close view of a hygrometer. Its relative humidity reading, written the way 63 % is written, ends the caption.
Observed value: 50 %
